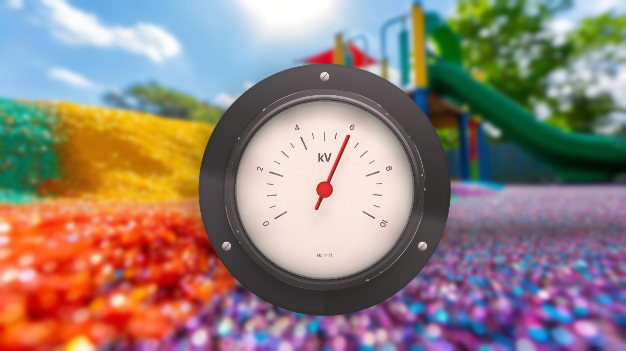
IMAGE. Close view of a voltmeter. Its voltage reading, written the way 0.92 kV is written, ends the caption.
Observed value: 6 kV
